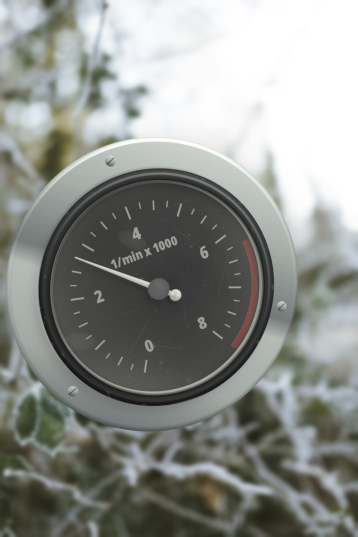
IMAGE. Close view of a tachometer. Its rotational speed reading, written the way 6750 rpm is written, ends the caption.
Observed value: 2750 rpm
